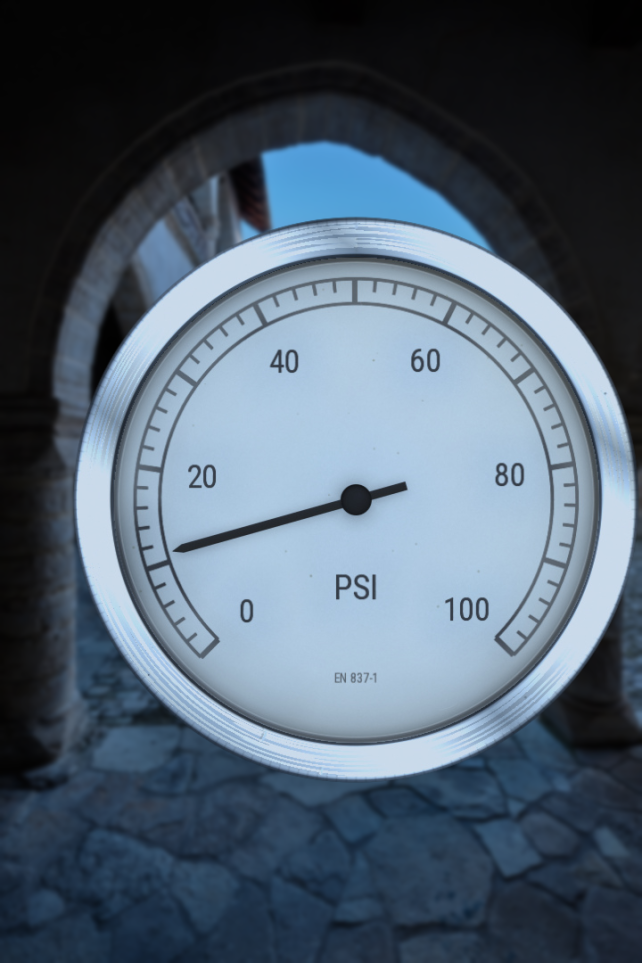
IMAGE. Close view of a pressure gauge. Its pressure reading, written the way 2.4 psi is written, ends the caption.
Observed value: 11 psi
